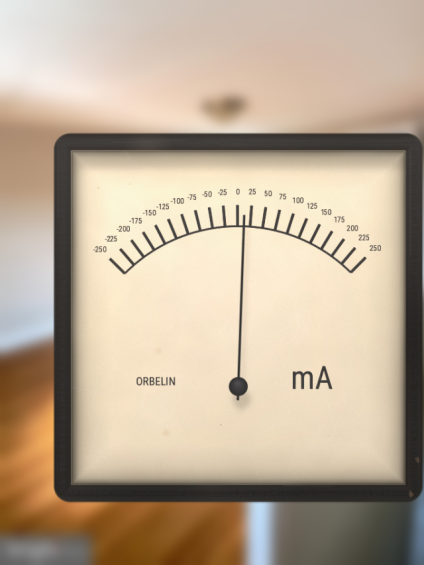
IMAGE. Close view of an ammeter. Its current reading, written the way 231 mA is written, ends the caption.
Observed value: 12.5 mA
